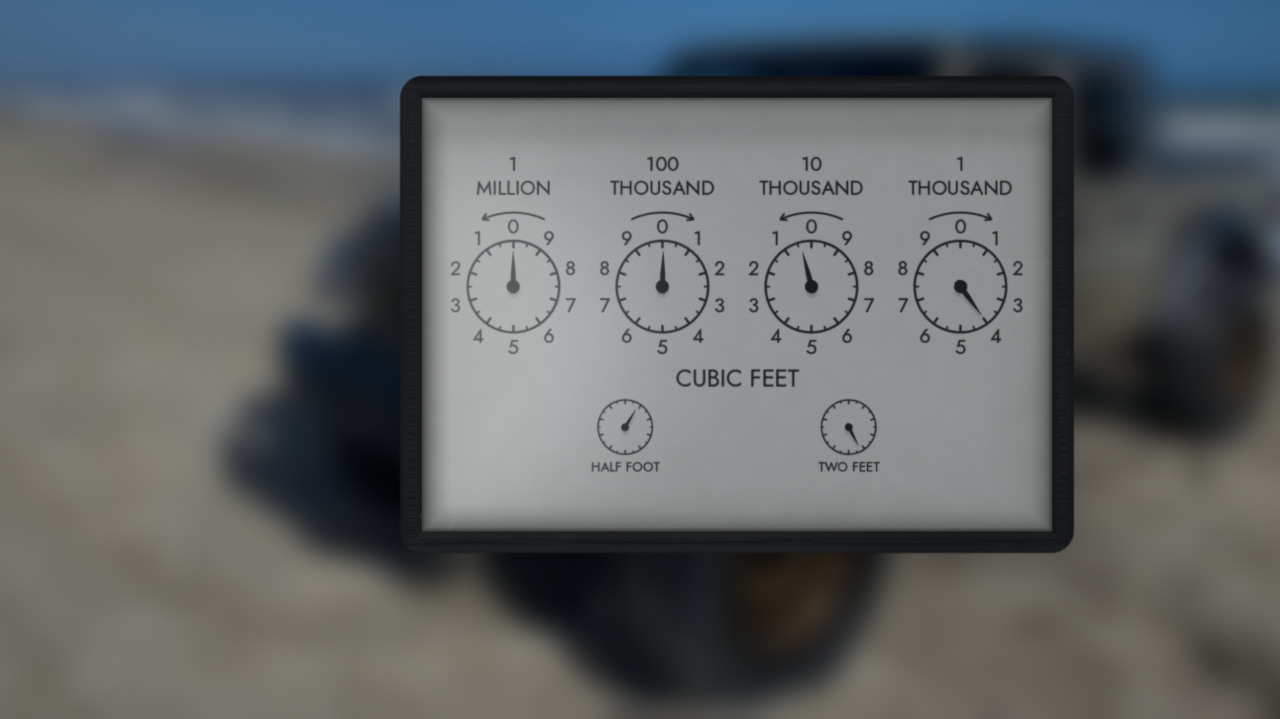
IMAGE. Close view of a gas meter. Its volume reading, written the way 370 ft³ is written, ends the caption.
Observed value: 400 ft³
